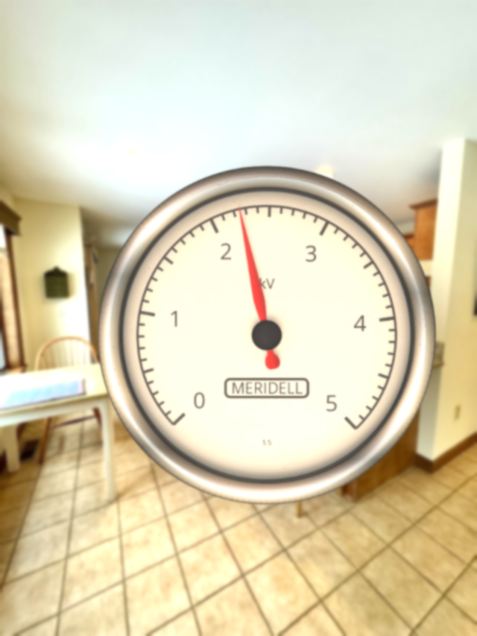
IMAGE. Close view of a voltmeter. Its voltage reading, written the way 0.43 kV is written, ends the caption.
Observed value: 2.25 kV
